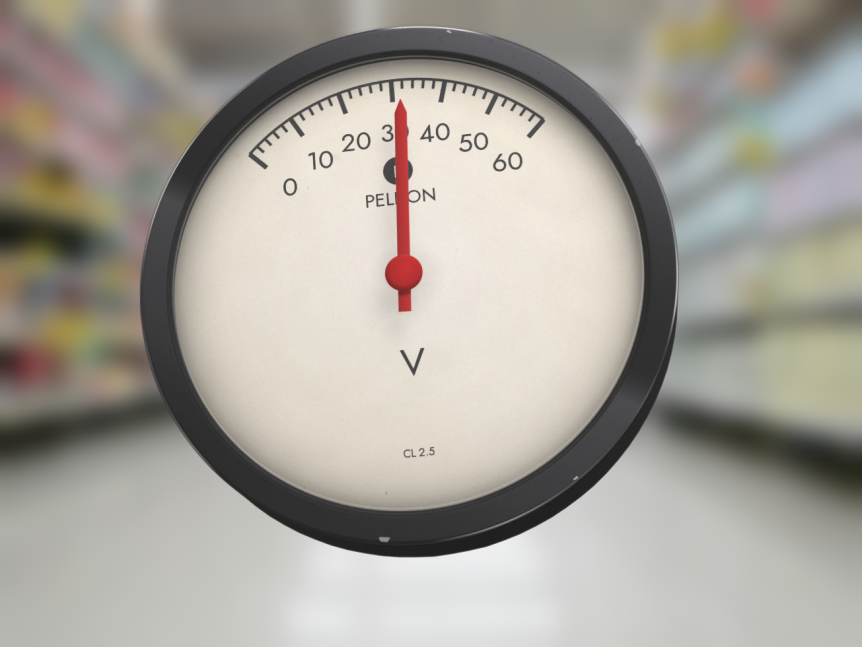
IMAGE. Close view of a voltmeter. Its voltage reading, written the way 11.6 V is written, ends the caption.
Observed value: 32 V
